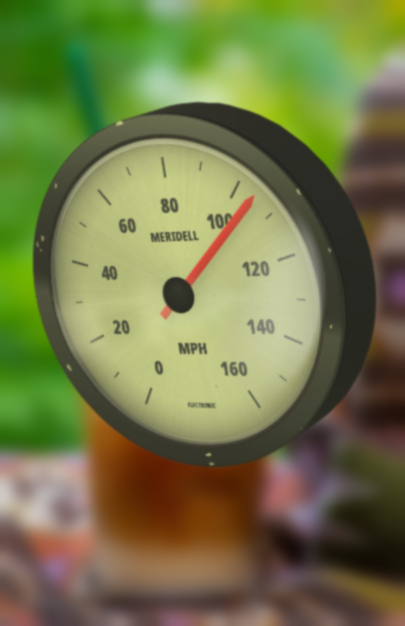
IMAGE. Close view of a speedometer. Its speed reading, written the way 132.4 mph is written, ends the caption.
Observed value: 105 mph
